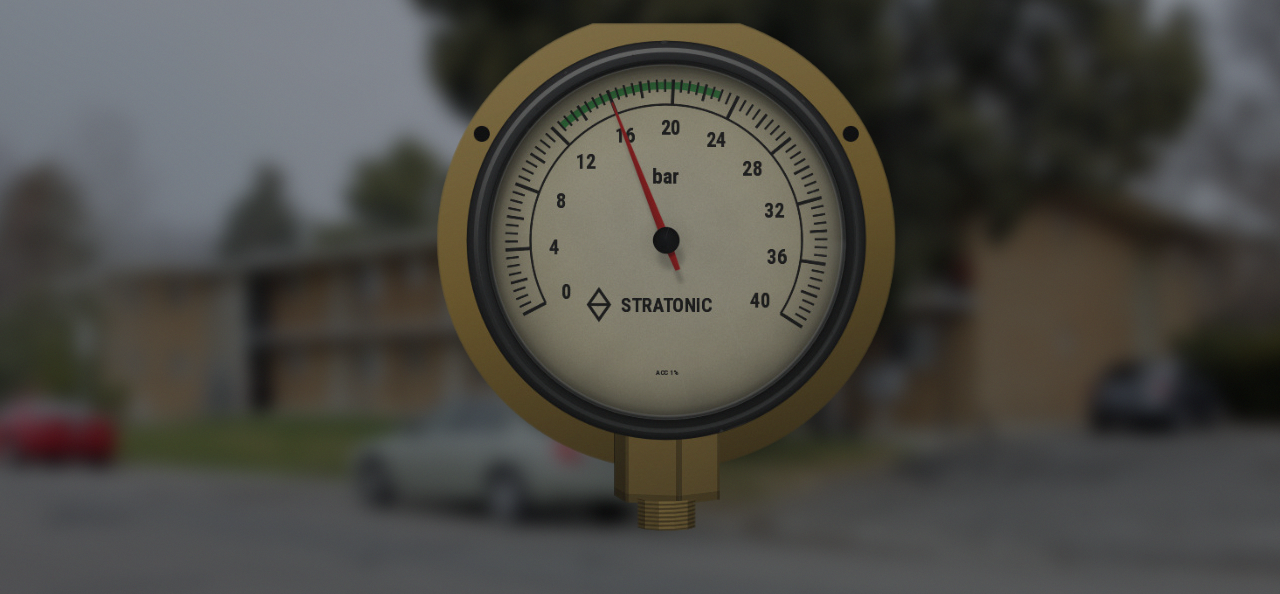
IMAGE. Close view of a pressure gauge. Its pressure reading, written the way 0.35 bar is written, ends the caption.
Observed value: 16 bar
